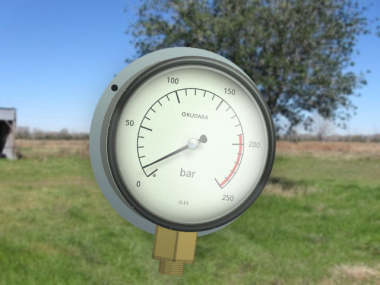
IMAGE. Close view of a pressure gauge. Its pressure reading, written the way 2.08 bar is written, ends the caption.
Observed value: 10 bar
